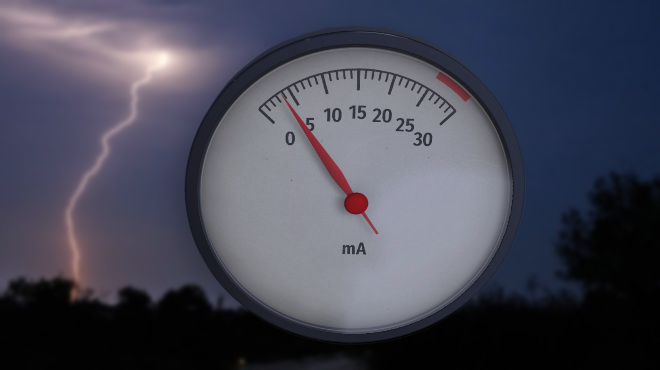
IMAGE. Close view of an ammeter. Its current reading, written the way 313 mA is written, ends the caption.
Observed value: 4 mA
